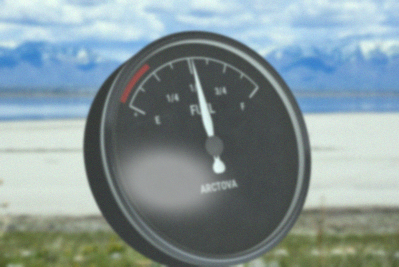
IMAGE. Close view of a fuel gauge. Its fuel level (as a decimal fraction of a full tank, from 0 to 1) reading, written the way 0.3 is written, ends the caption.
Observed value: 0.5
